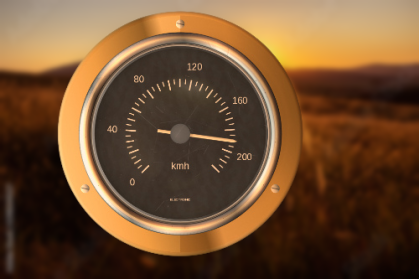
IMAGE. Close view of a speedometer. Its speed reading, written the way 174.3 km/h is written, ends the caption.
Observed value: 190 km/h
